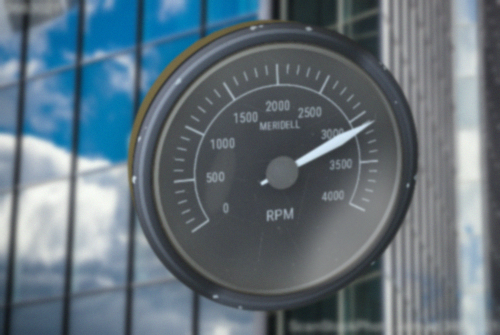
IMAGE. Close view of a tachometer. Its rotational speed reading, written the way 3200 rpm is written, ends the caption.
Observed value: 3100 rpm
